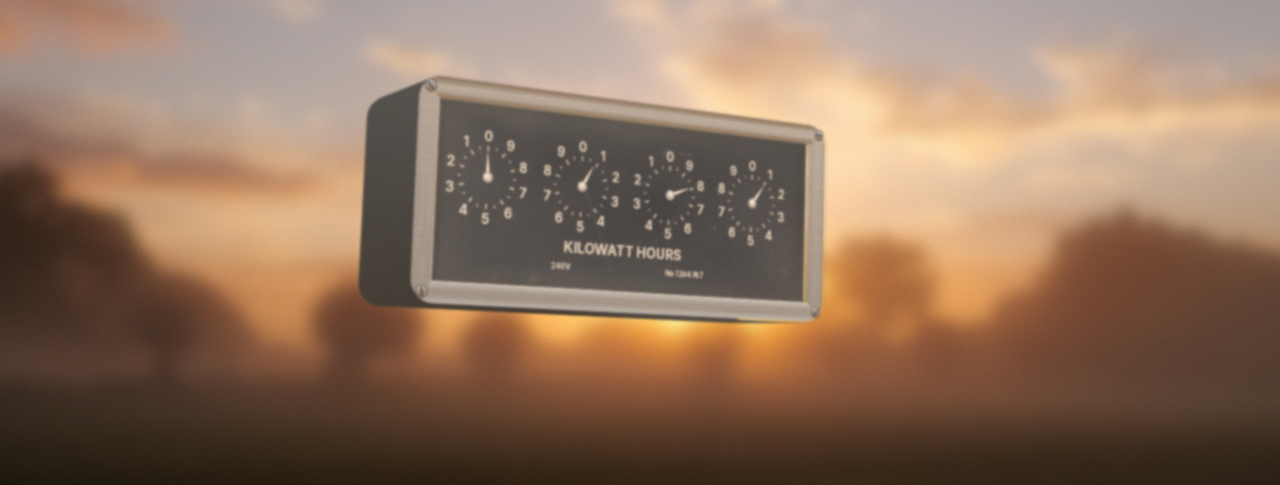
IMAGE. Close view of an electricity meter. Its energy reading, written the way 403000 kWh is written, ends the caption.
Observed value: 81 kWh
